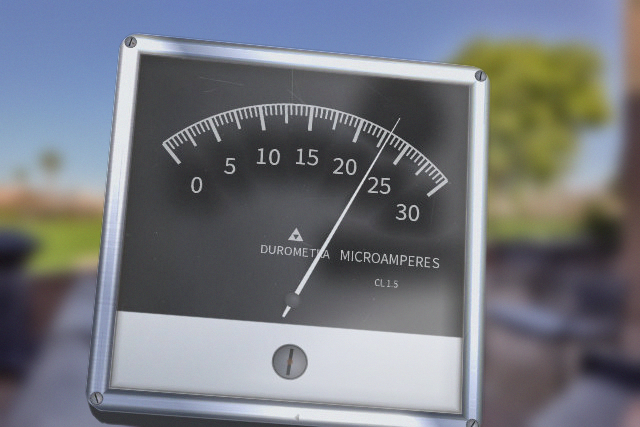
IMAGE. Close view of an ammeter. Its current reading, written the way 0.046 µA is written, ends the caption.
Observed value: 23 µA
